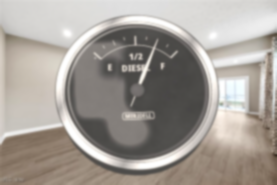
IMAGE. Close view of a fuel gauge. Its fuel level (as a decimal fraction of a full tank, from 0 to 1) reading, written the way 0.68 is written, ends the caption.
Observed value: 0.75
